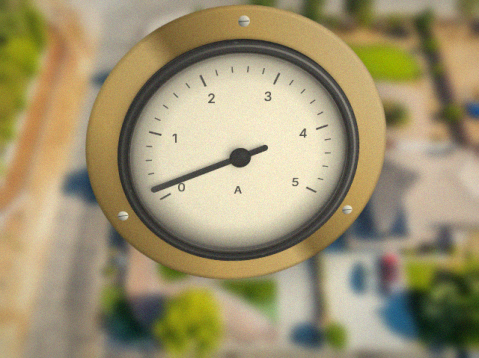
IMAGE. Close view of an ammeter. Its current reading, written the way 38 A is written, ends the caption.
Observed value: 0.2 A
